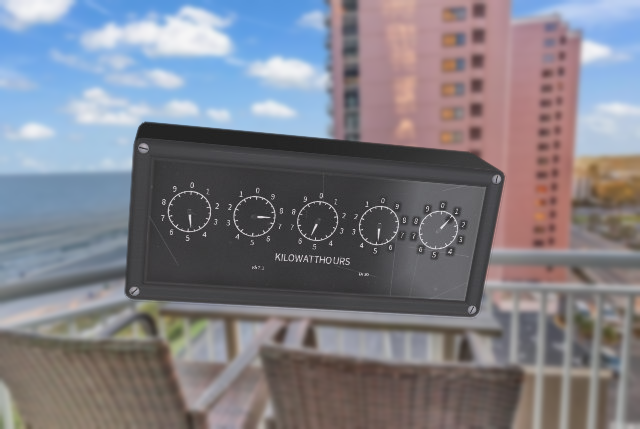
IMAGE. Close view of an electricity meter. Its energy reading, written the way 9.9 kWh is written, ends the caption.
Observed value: 47551 kWh
